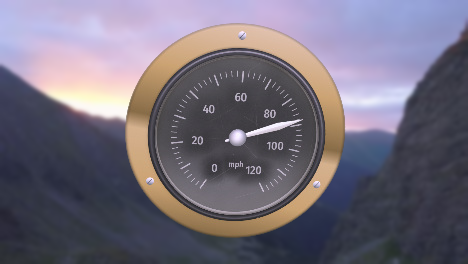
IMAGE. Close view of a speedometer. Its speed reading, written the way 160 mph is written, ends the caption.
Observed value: 88 mph
